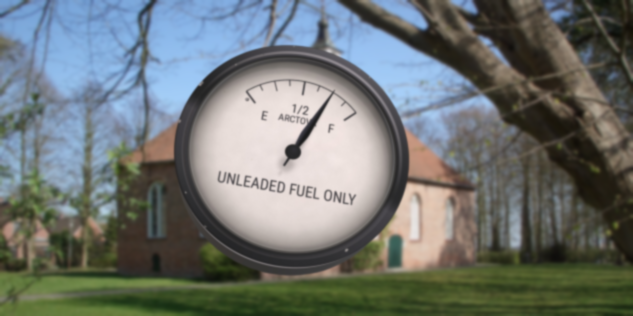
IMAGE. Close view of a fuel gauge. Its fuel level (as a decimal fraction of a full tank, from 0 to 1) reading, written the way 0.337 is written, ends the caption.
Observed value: 0.75
